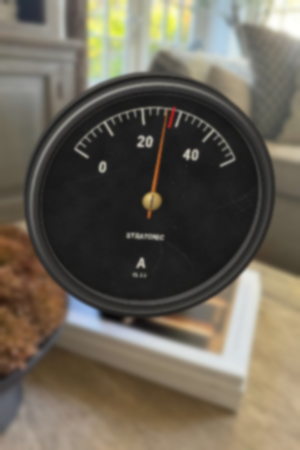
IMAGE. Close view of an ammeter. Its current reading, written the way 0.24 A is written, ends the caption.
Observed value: 26 A
